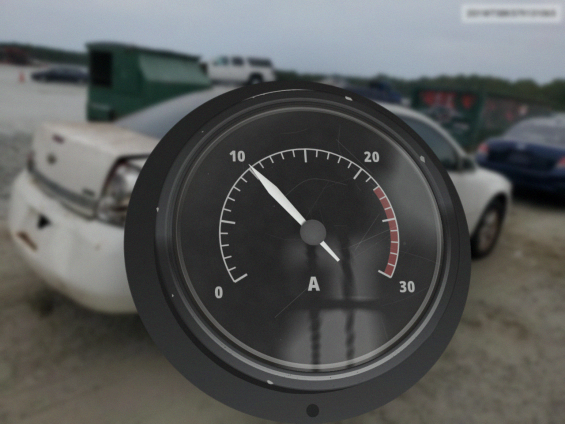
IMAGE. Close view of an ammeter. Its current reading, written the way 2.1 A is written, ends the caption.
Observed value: 10 A
